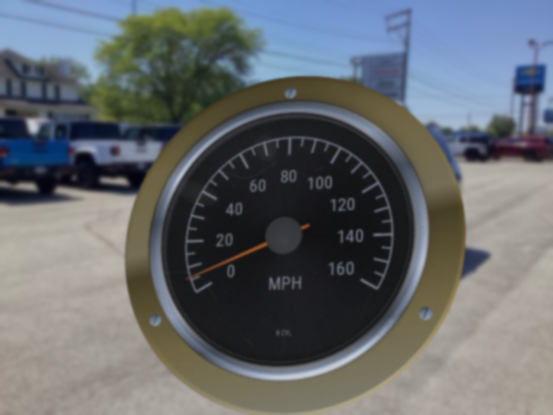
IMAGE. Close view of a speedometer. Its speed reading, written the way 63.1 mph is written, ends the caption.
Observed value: 5 mph
